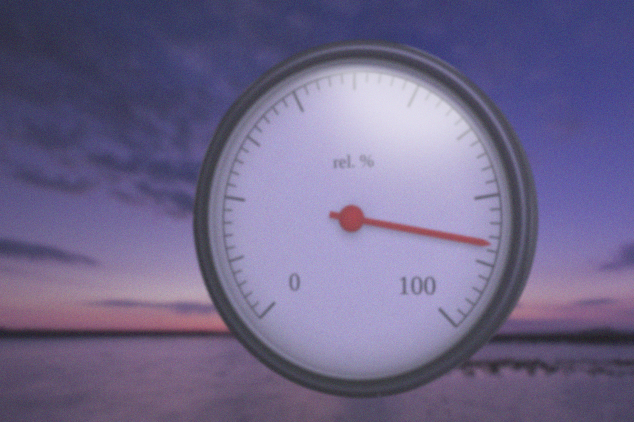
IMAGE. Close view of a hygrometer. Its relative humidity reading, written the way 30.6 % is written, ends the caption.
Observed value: 87 %
